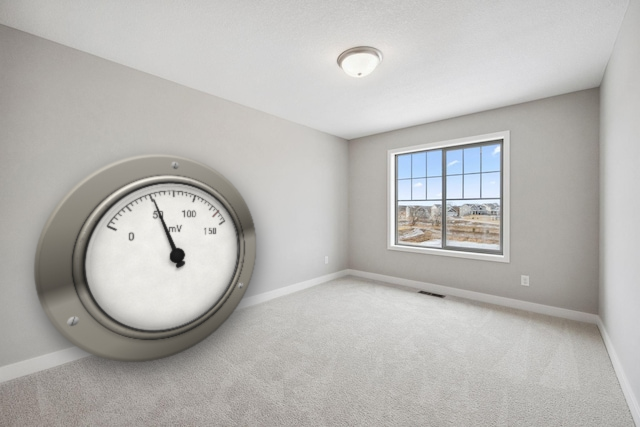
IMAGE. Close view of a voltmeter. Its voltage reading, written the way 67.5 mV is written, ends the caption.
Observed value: 50 mV
